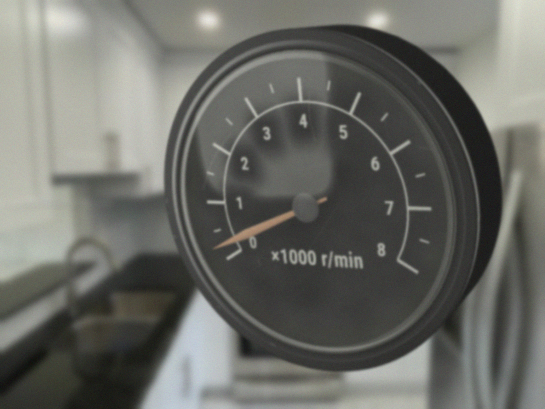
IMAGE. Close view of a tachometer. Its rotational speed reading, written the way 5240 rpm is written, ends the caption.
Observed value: 250 rpm
